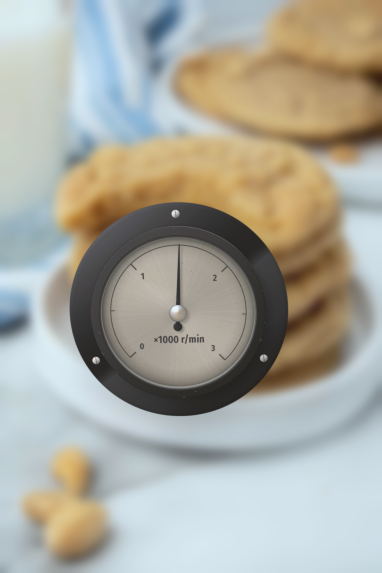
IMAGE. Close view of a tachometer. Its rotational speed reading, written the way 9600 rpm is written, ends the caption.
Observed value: 1500 rpm
